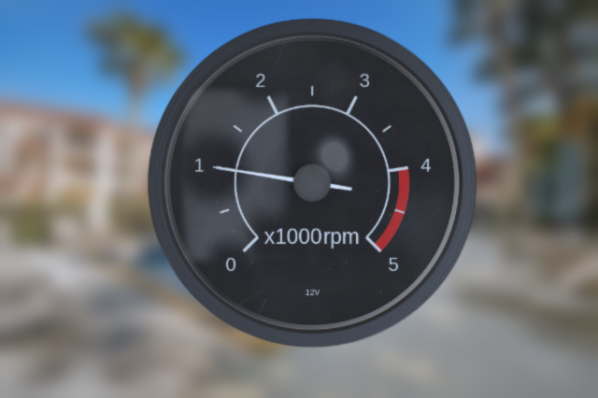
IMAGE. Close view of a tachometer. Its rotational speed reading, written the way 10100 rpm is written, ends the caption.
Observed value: 1000 rpm
